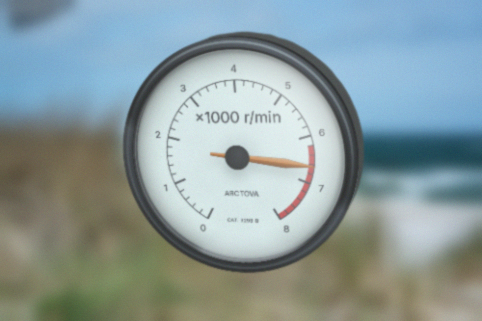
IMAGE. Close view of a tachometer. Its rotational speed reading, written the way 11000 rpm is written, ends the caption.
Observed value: 6600 rpm
